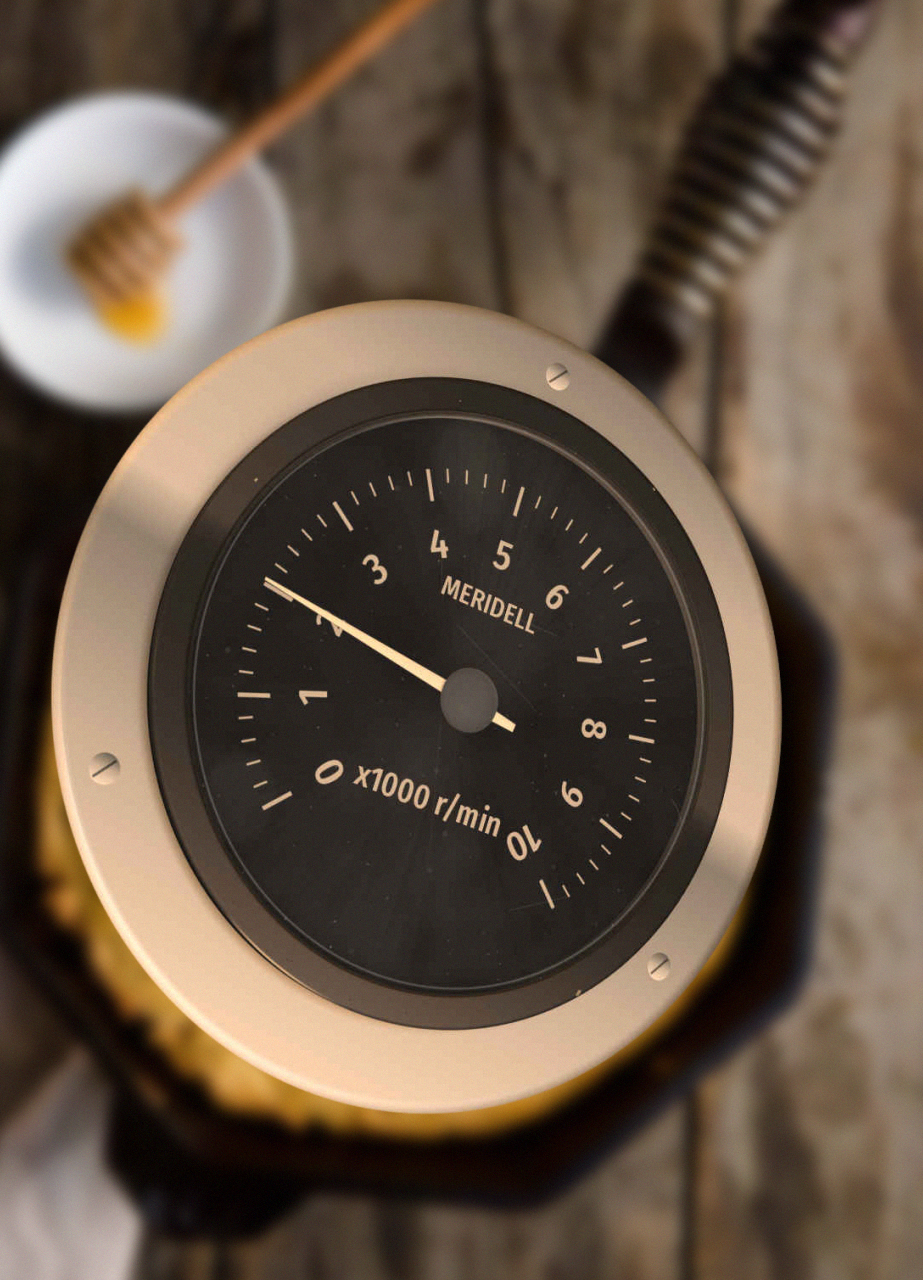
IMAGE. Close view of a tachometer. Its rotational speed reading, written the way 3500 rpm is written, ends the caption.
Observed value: 2000 rpm
